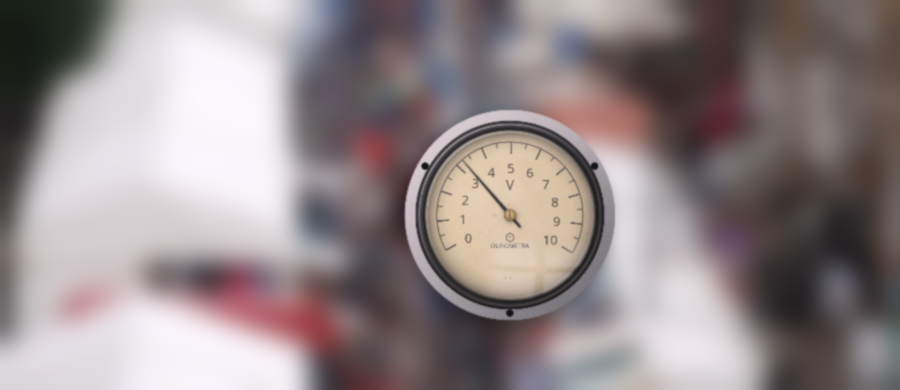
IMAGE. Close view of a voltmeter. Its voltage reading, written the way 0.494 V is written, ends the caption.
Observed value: 3.25 V
